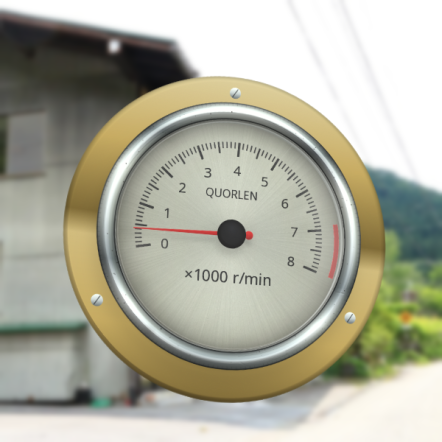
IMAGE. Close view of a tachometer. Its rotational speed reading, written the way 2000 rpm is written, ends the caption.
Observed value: 400 rpm
